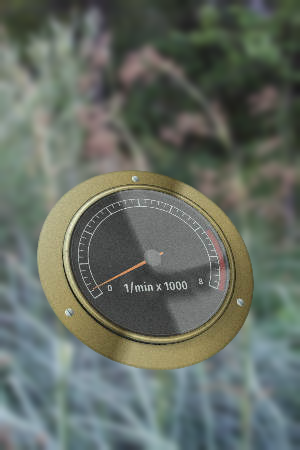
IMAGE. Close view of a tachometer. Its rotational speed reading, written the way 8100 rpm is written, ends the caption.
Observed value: 200 rpm
